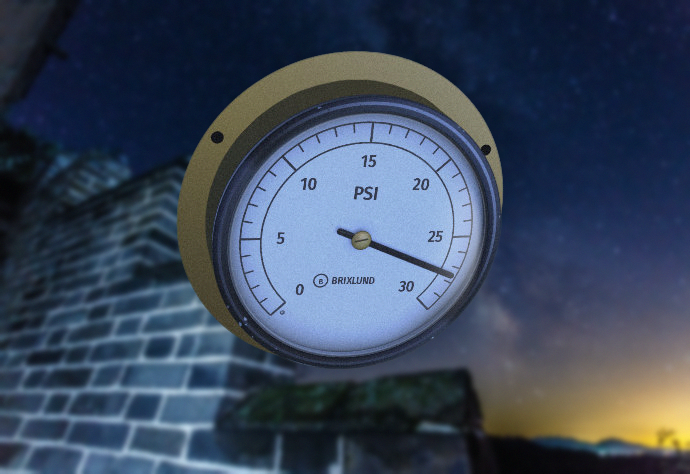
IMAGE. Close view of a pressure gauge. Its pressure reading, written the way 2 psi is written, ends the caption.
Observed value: 27.5 psi
